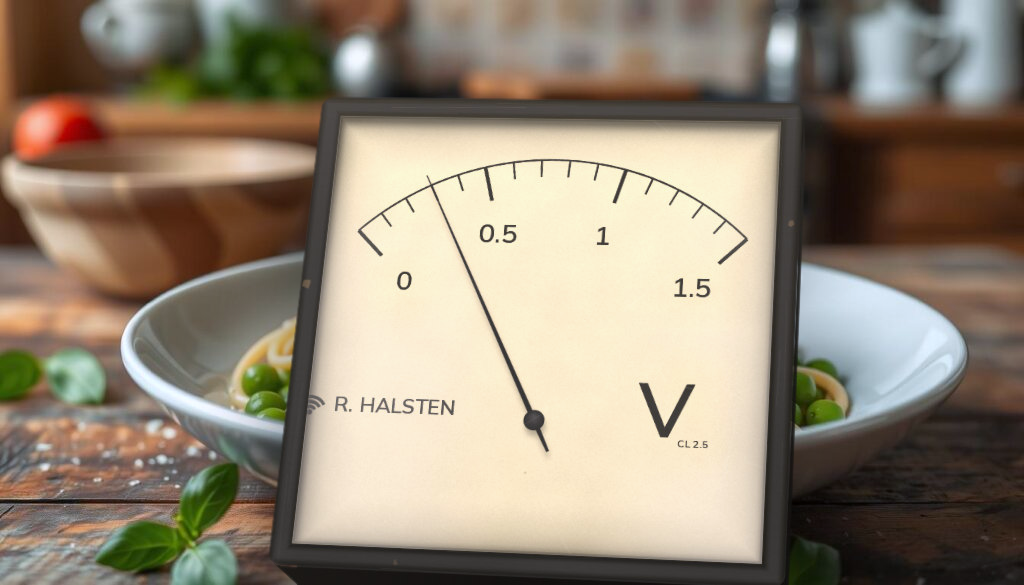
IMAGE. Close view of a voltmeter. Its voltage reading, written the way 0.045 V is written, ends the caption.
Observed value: 0.3 V
